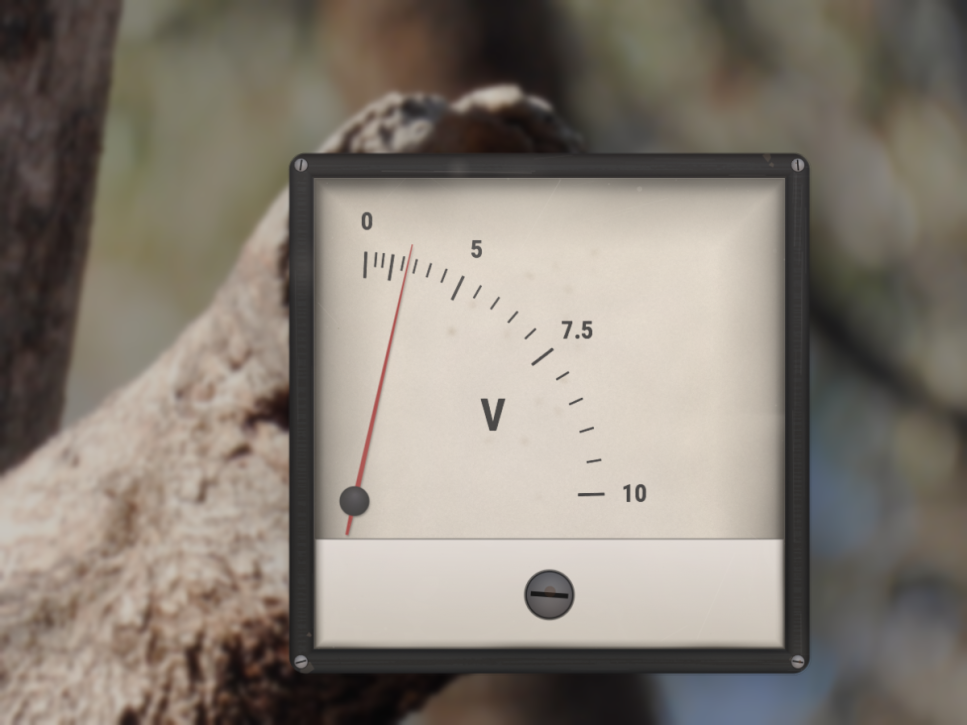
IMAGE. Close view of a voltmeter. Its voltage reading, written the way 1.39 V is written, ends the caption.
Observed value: 3.25 V
